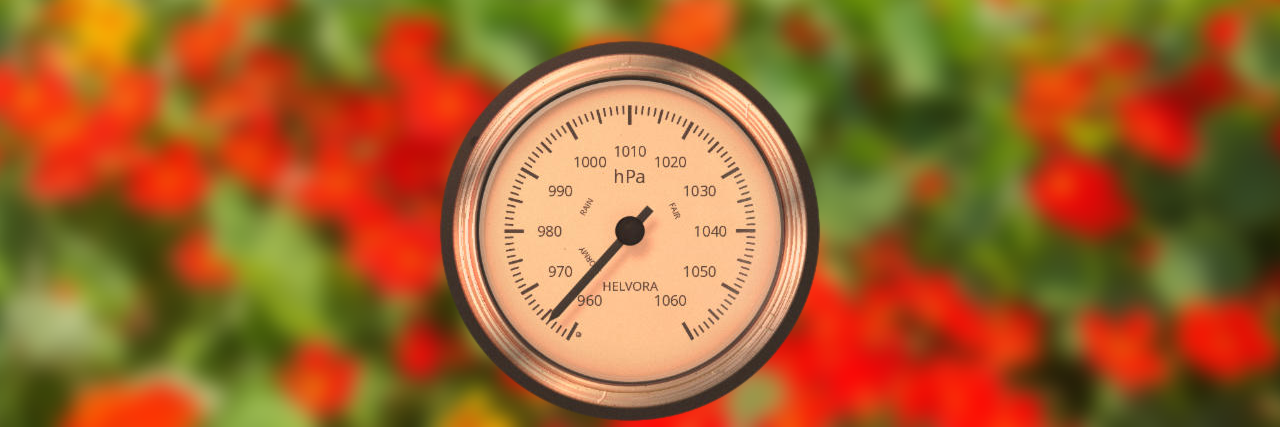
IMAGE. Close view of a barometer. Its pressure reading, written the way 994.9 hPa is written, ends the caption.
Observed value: 964 hPa
